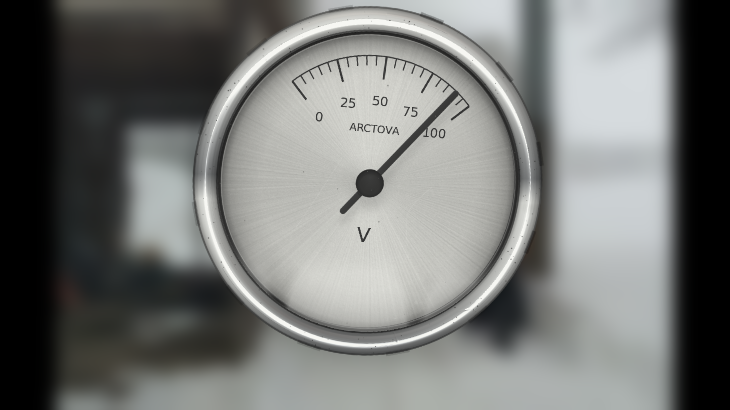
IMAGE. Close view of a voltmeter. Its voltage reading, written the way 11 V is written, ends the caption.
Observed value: 90 V
